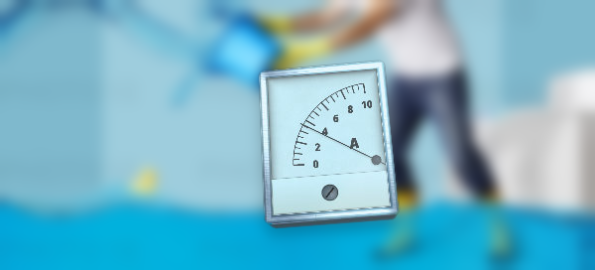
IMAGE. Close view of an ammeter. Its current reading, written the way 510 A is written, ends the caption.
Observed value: 3.5 A
